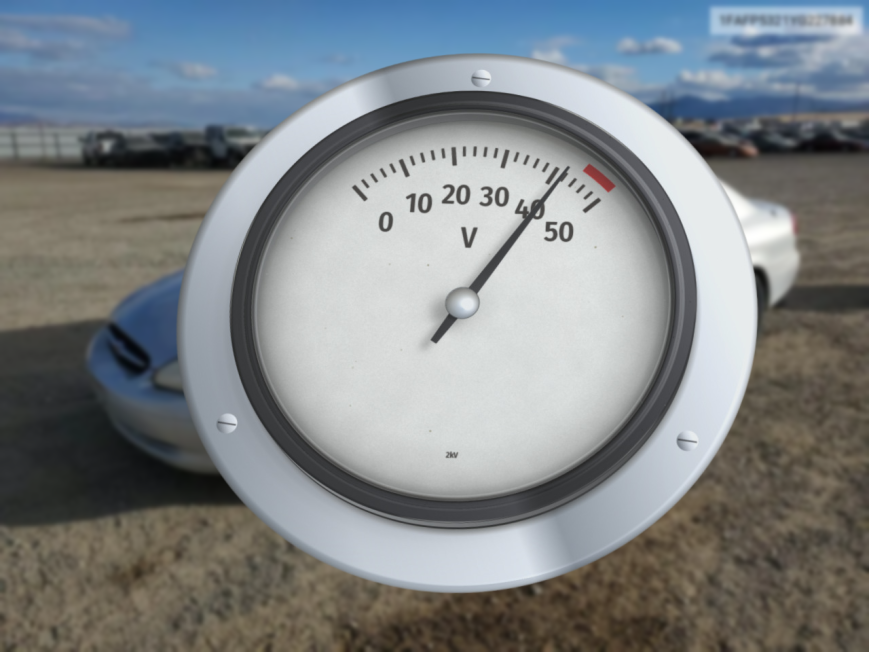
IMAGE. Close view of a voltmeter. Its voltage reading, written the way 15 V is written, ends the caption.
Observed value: 42 V
